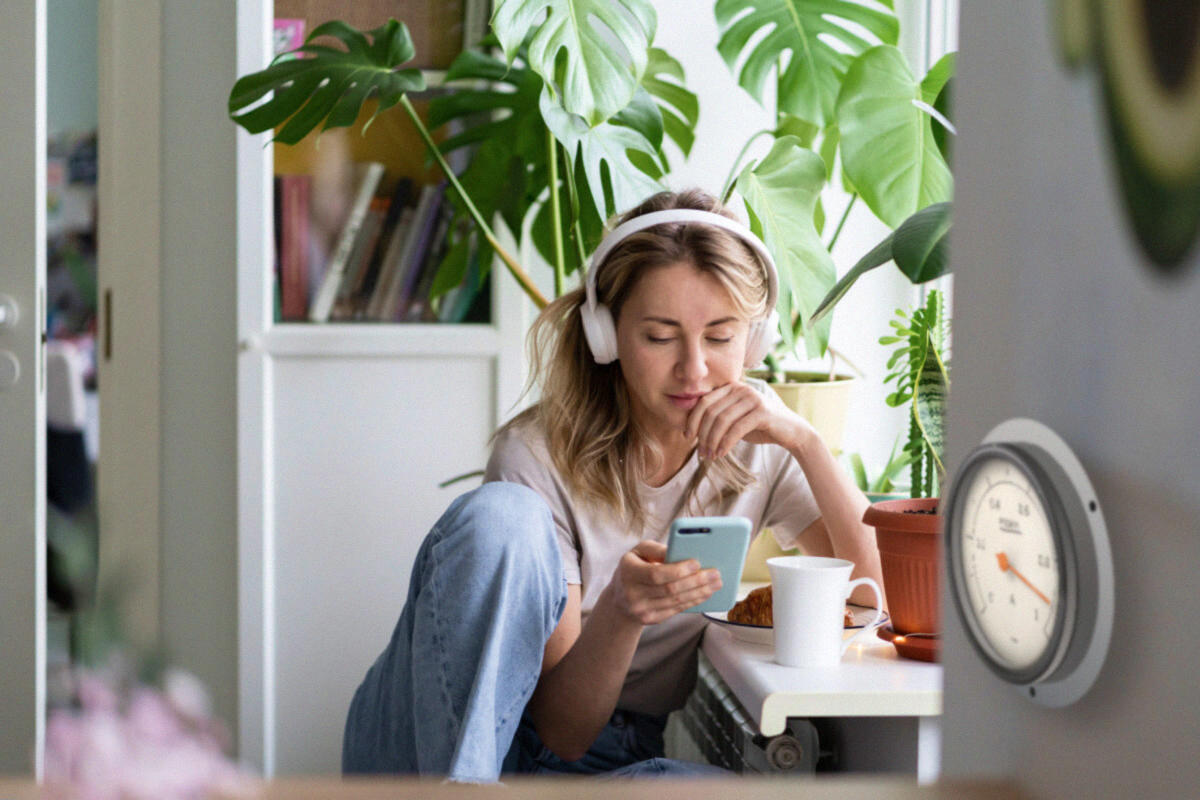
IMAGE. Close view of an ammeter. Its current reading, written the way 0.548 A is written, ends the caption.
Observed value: 0.9 A
